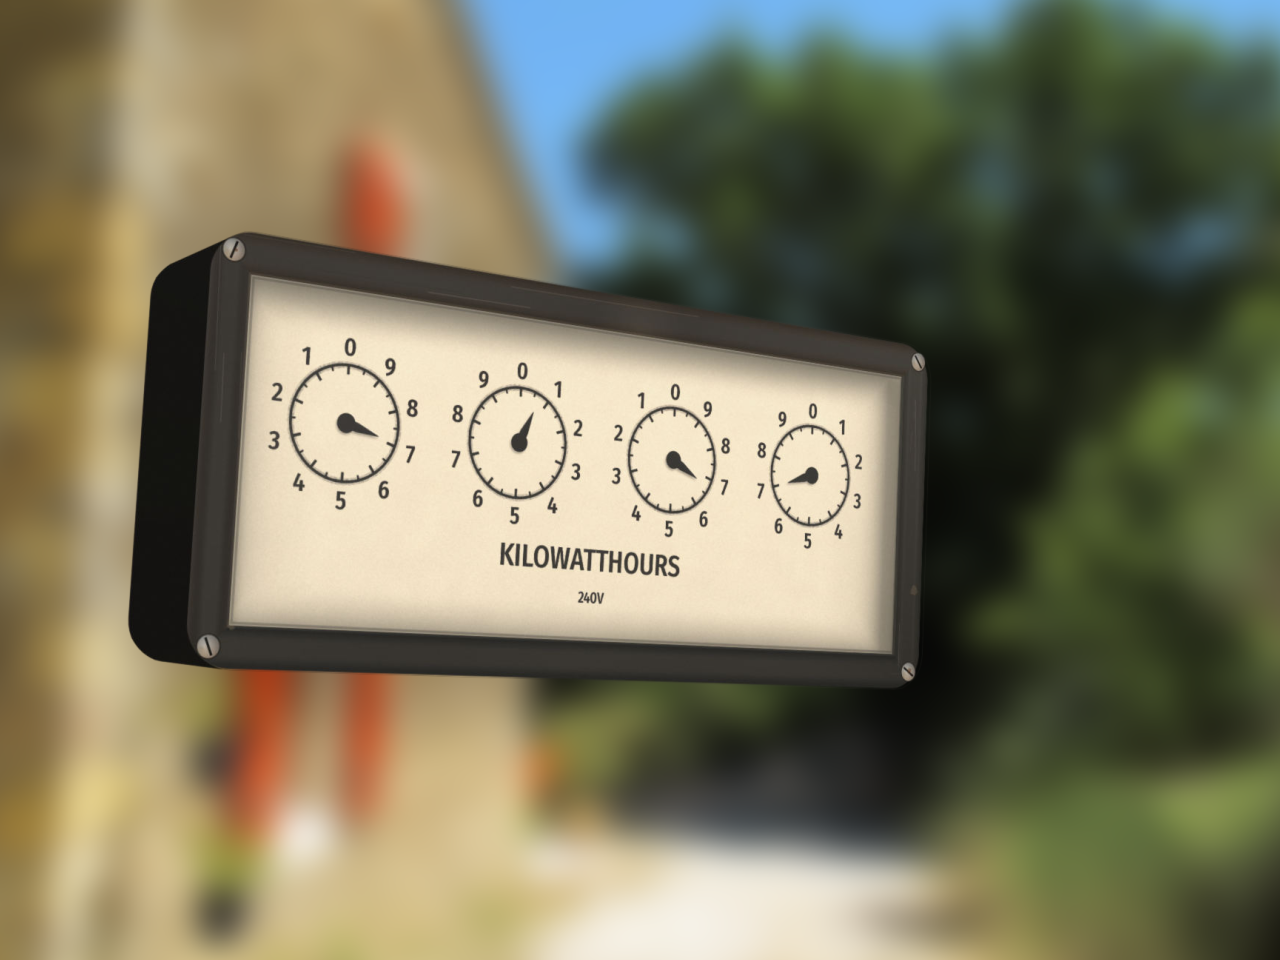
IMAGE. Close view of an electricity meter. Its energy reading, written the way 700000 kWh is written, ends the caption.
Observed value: 7067 kWh
